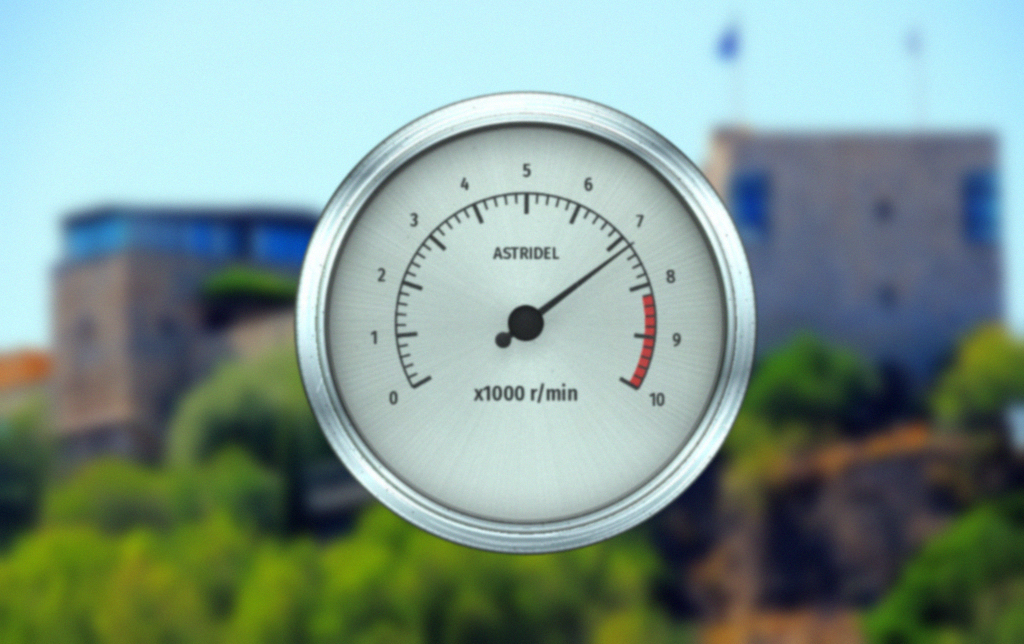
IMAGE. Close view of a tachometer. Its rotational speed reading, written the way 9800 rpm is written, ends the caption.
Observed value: 7200 rpm
